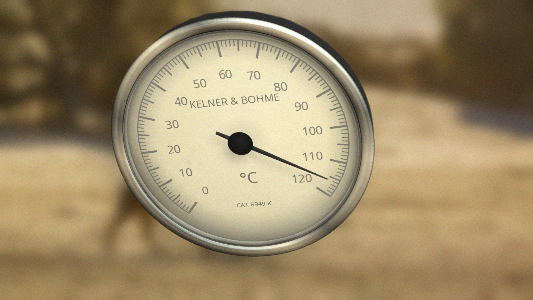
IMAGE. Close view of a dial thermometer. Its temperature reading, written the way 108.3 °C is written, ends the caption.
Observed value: 115 °C
